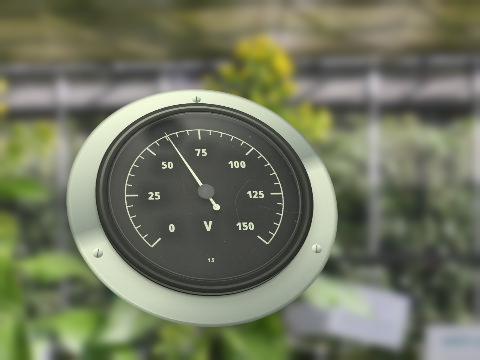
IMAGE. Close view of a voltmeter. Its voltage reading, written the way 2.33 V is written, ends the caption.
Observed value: 60 V
